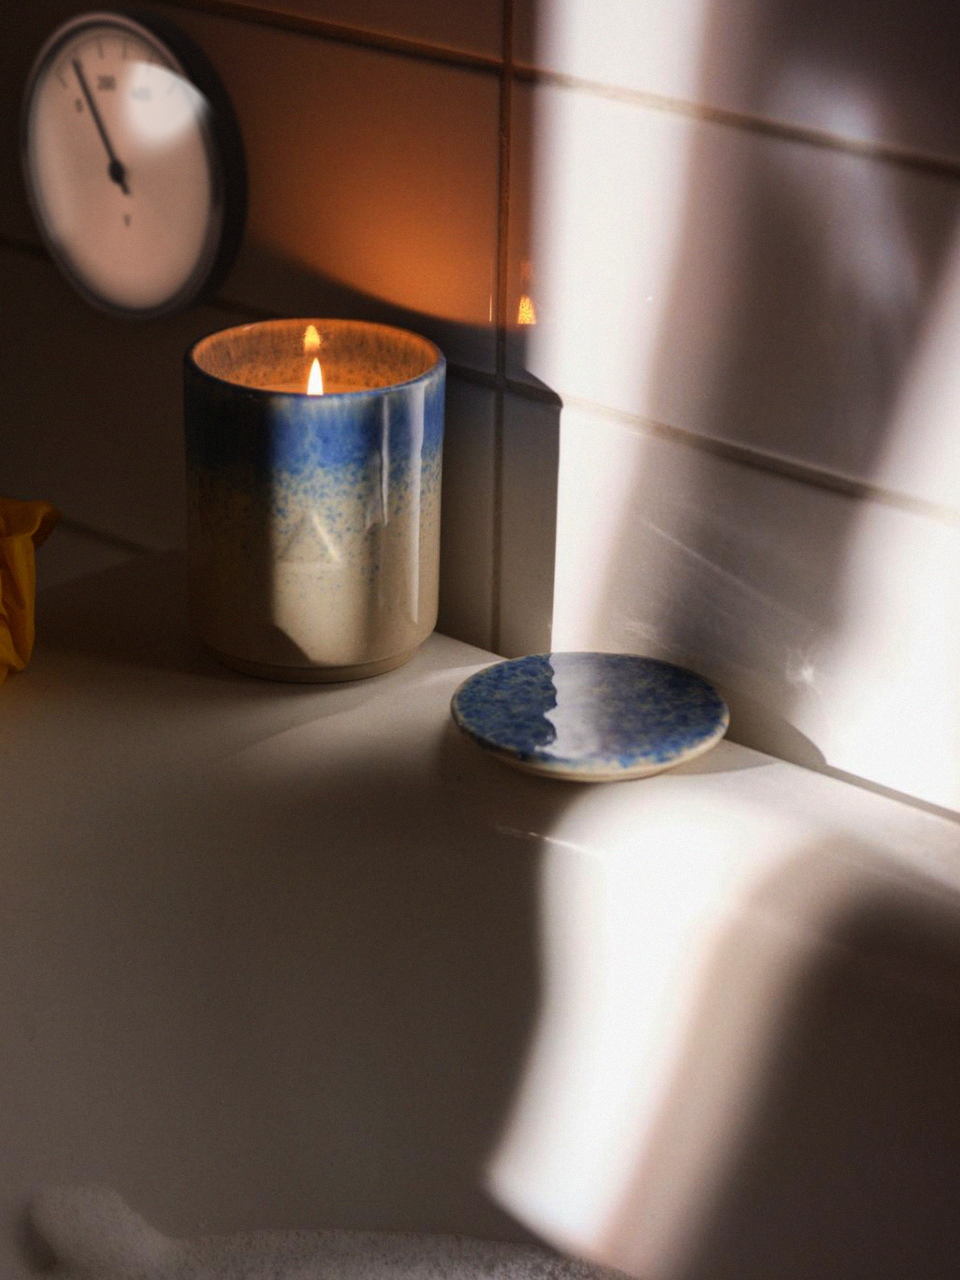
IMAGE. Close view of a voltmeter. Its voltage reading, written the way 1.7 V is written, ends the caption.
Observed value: 100 V
